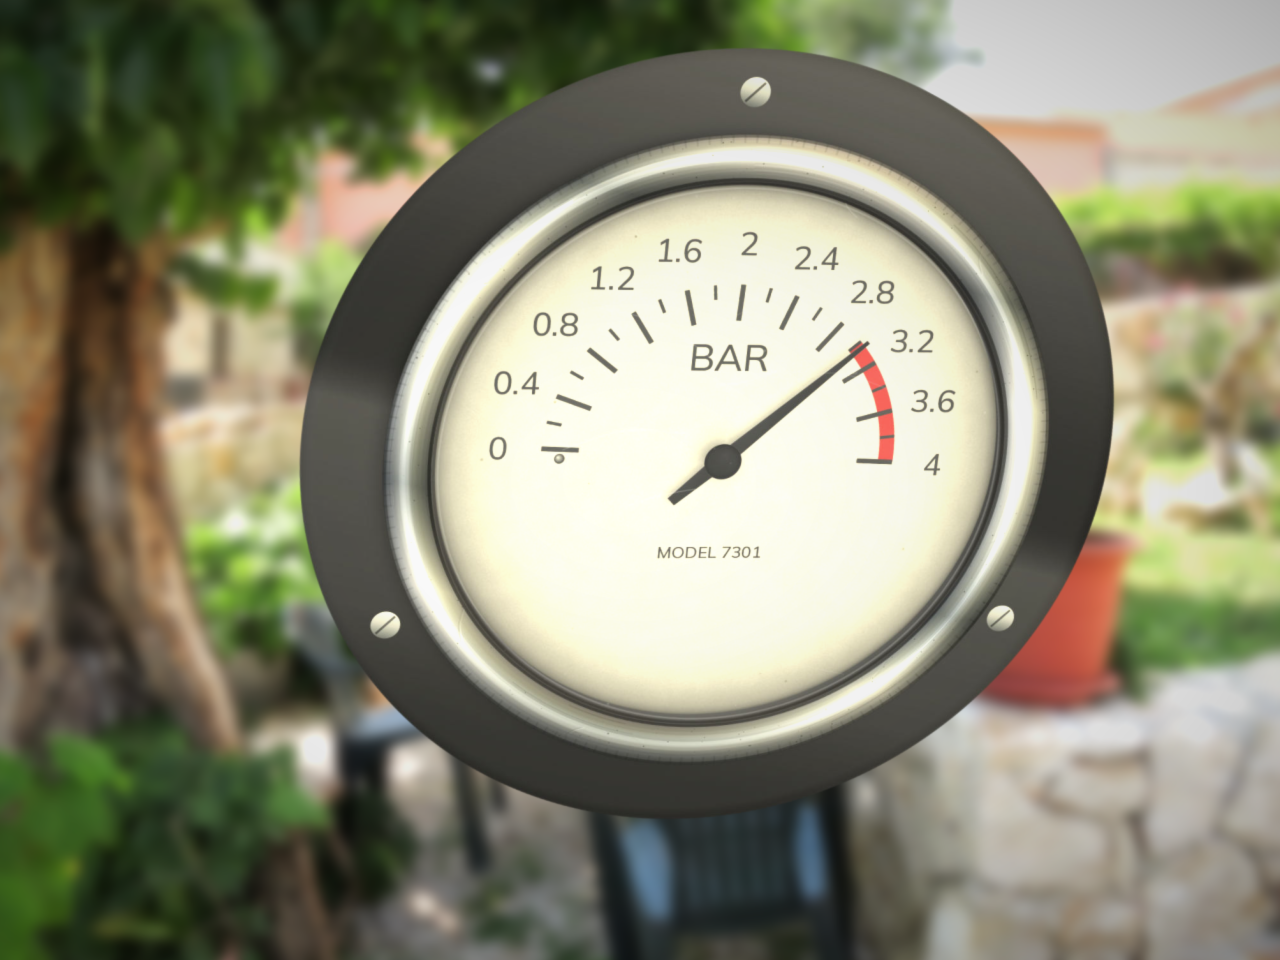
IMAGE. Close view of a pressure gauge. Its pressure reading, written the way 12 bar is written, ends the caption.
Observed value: 3 bar
